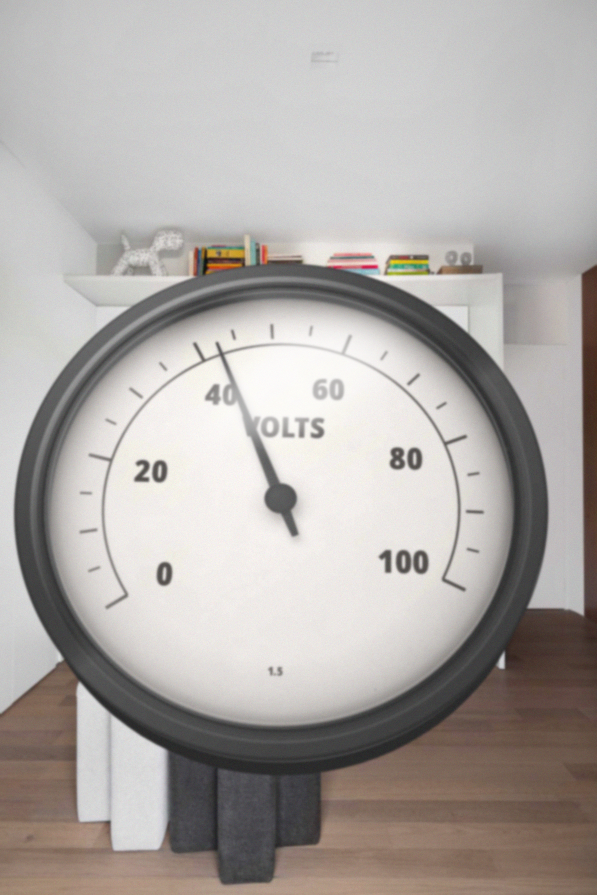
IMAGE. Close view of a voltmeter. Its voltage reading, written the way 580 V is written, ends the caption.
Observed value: 42.5 V
